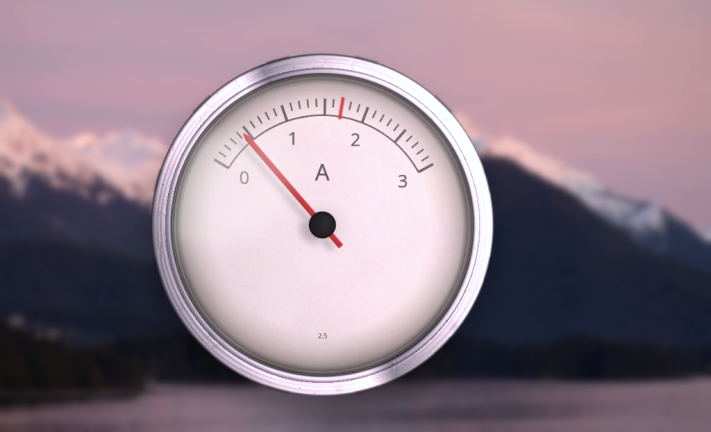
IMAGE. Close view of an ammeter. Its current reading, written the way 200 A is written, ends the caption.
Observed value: 0.45 A
